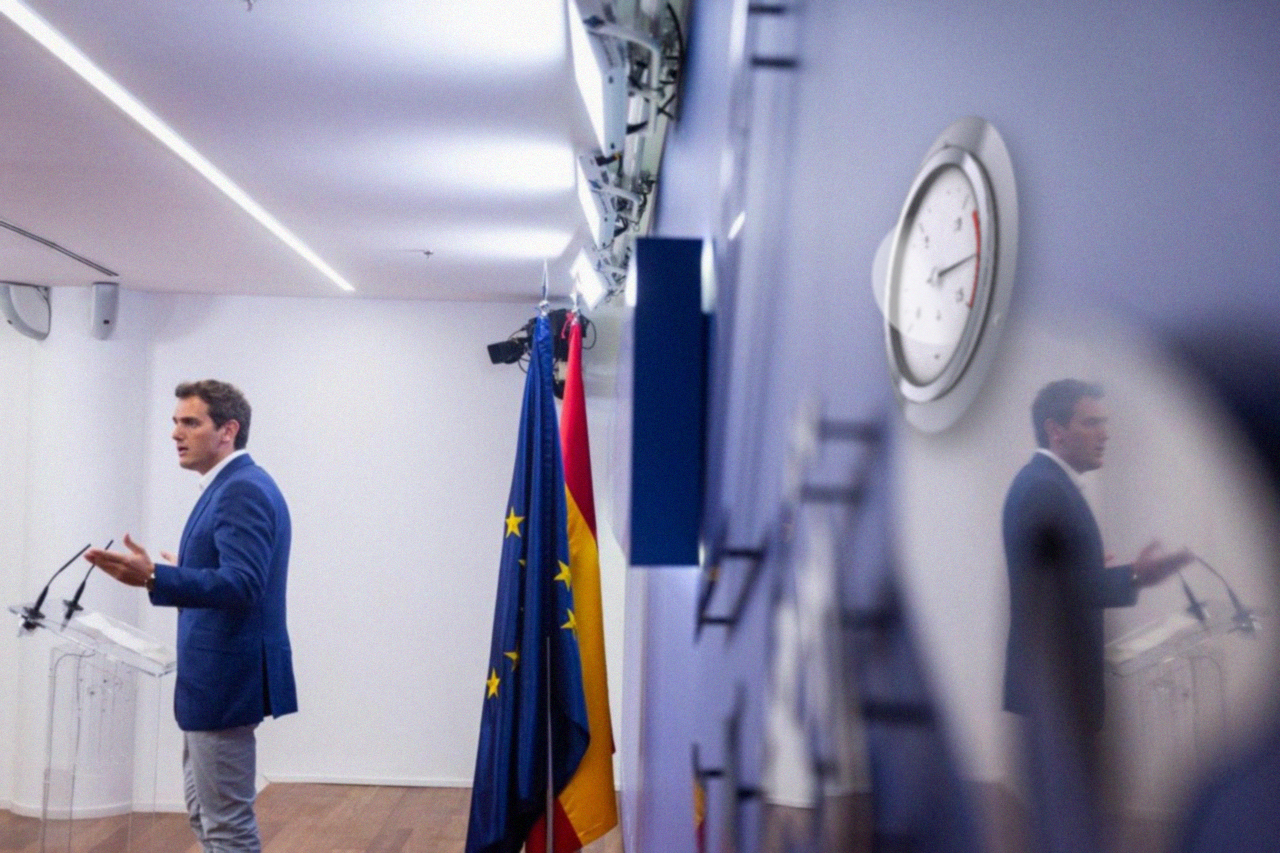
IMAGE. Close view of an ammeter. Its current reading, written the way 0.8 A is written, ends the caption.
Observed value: 13 A
